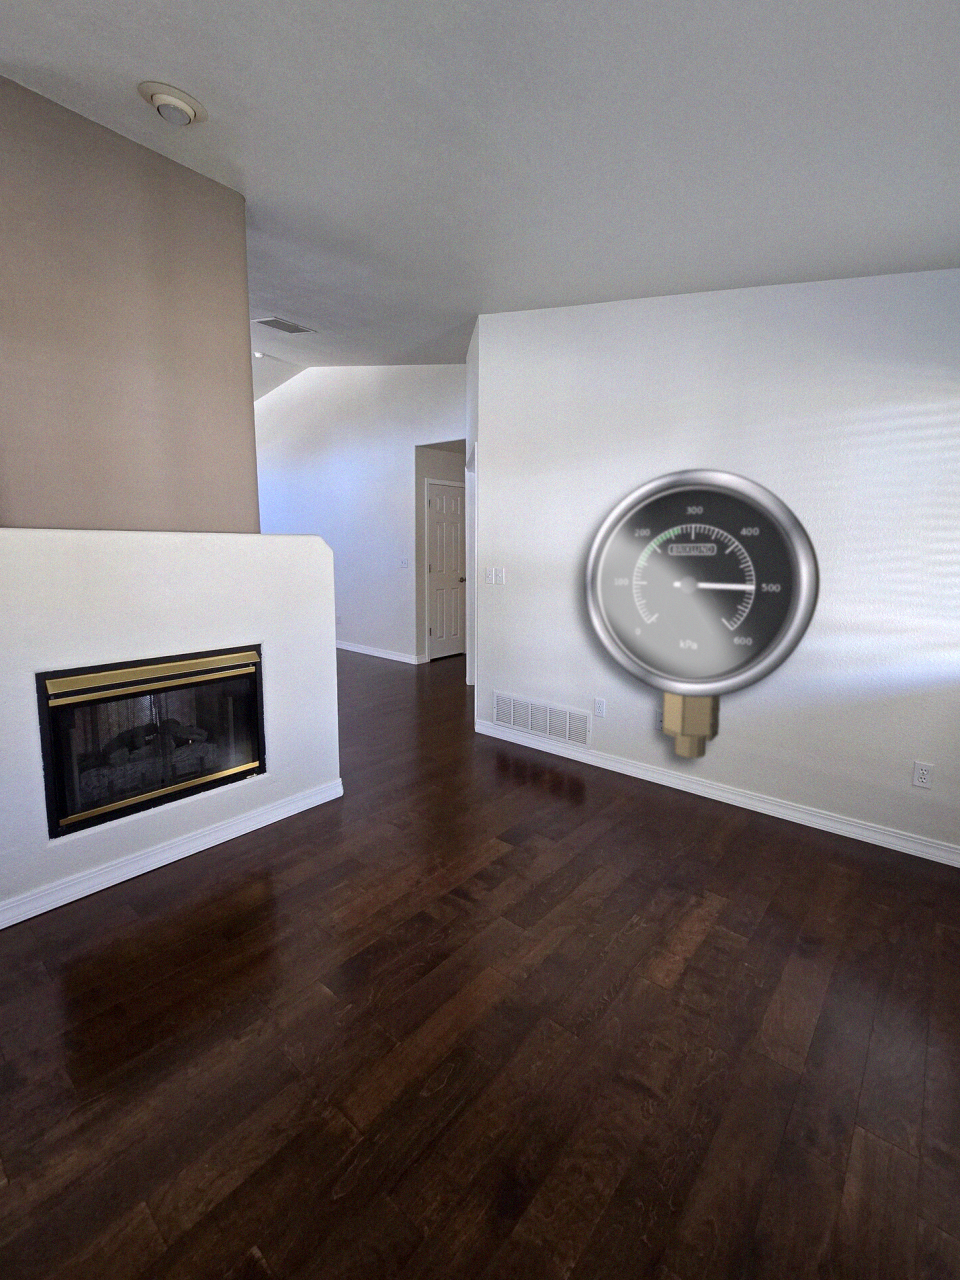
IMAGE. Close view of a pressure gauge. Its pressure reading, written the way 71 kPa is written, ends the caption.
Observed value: 500 kPa
